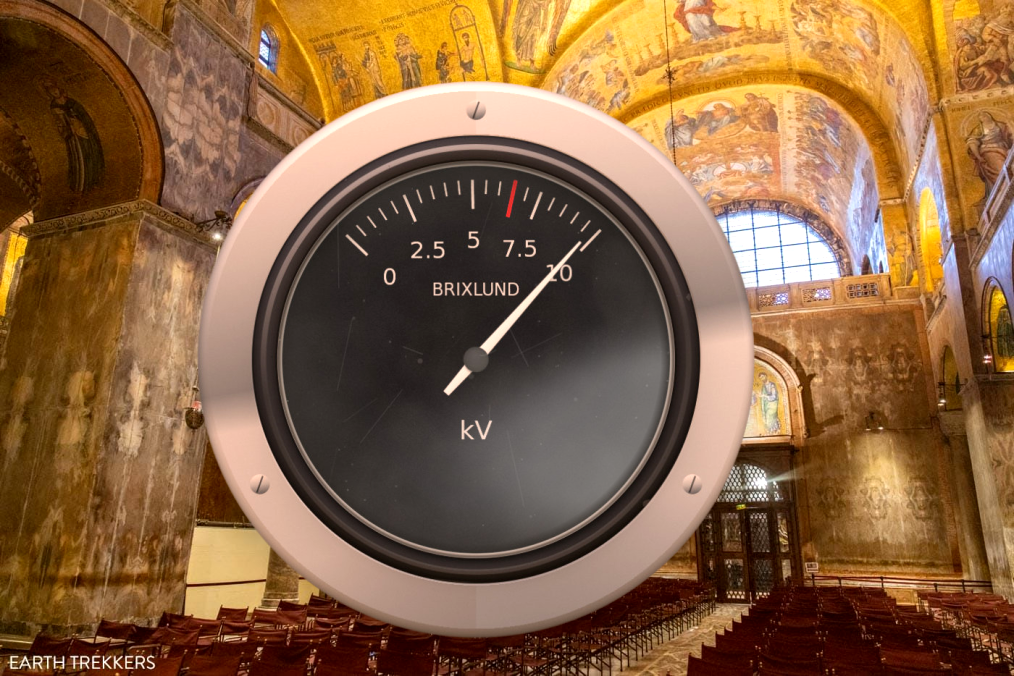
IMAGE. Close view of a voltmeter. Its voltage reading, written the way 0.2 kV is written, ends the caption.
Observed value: 9.75 kV
